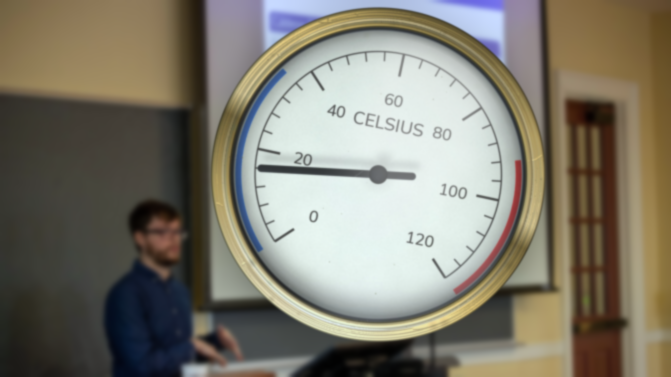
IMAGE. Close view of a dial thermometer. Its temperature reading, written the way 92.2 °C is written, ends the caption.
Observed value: 16 °C
